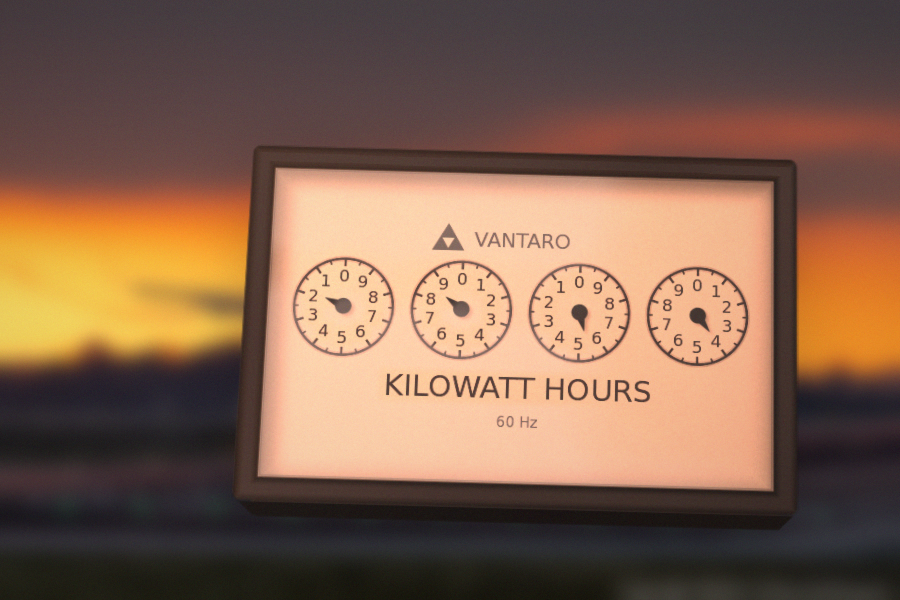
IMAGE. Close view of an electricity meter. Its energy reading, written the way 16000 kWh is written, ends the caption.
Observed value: 1854 kWh
